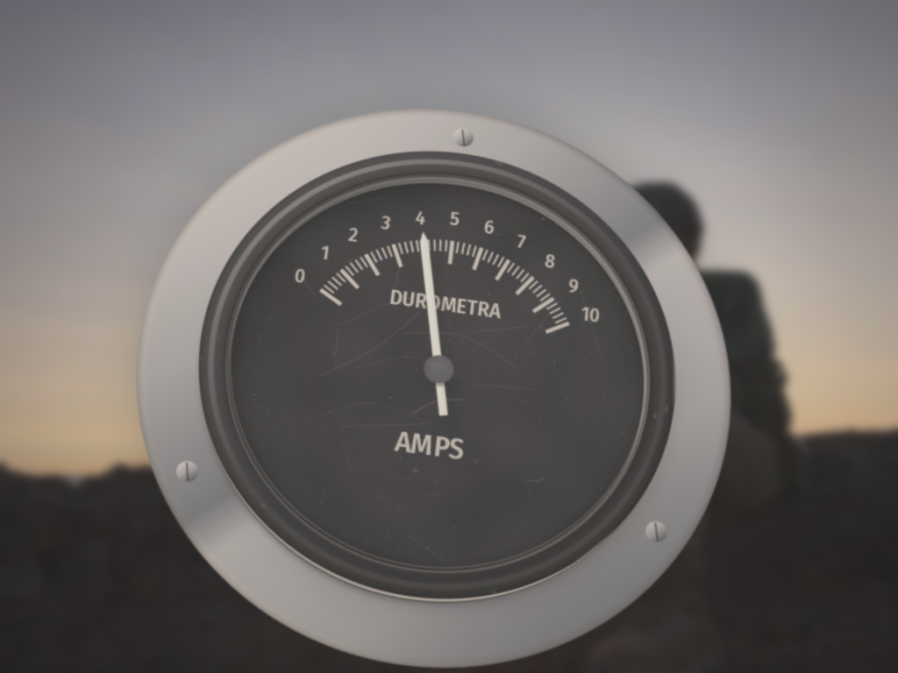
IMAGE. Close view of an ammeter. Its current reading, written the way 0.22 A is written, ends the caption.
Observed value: 4 A
